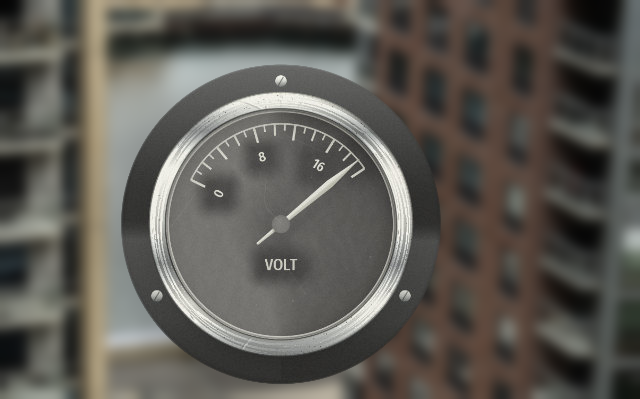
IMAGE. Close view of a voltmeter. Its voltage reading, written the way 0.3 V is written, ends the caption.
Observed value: 19 V
